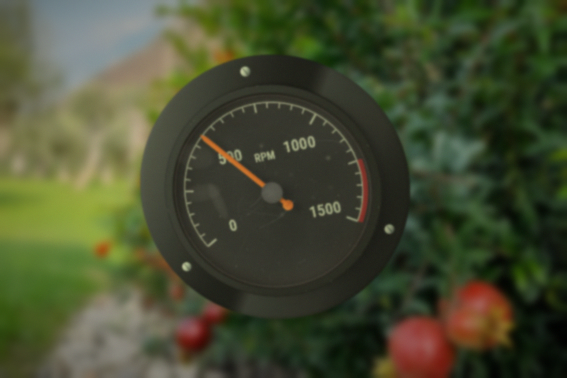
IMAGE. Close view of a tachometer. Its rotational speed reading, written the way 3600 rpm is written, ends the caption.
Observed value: 500 rpm
